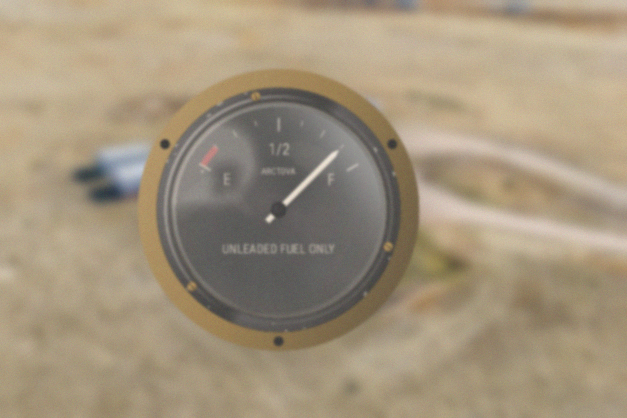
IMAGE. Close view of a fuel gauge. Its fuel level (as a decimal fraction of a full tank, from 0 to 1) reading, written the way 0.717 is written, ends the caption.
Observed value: 0.875
